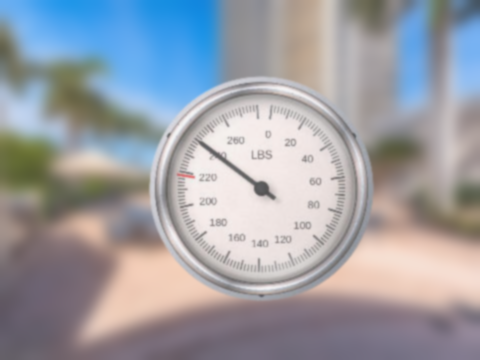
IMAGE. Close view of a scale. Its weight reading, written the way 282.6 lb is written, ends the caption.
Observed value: 240 lb
